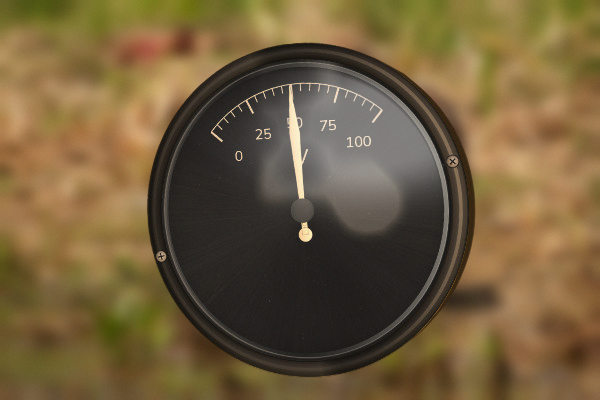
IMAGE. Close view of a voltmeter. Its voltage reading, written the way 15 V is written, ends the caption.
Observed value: 50 V
